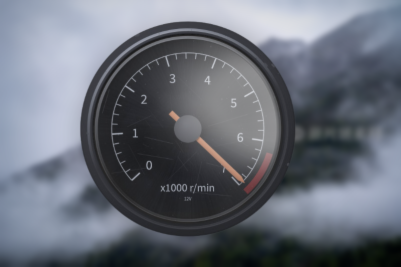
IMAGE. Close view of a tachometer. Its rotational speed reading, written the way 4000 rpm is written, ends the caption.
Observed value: 6900 rpm
